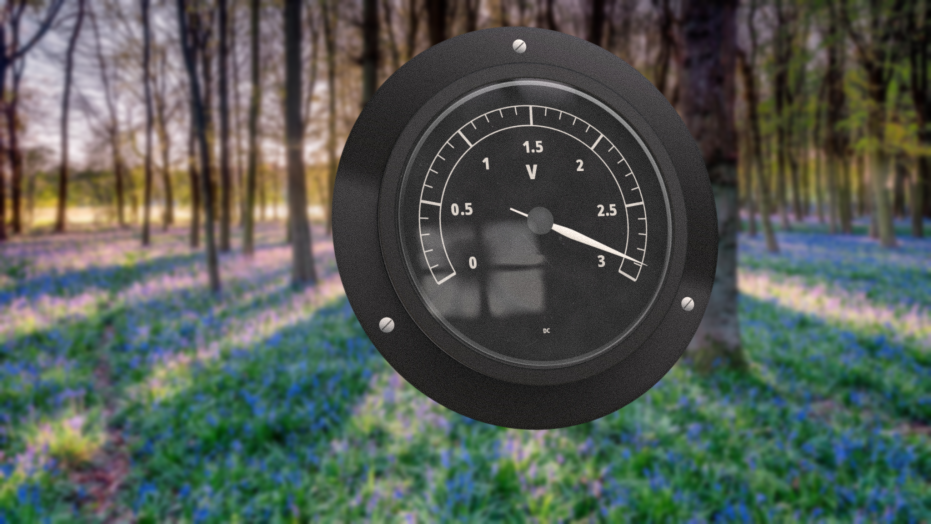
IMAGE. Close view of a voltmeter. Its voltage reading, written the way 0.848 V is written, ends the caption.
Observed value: 2.9 V
